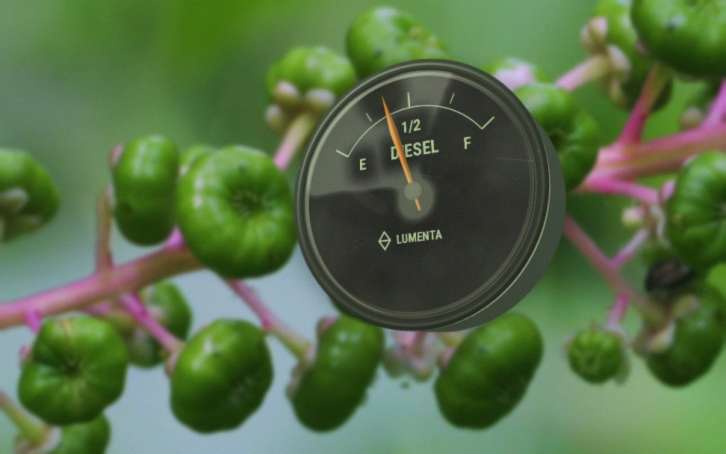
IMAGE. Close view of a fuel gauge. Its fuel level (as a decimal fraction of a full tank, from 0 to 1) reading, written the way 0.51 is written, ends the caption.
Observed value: 0.375
